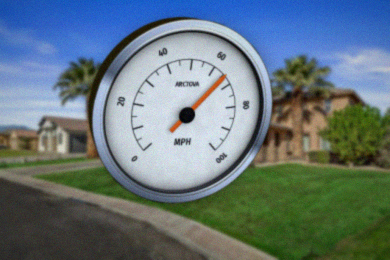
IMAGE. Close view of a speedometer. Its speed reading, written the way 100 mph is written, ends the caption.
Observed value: 65 mph
